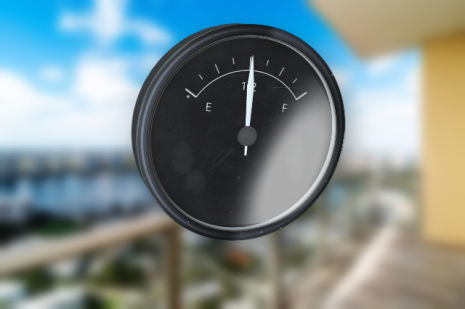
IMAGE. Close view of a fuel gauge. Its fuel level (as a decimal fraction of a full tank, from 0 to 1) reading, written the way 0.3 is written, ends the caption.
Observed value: 0.5
